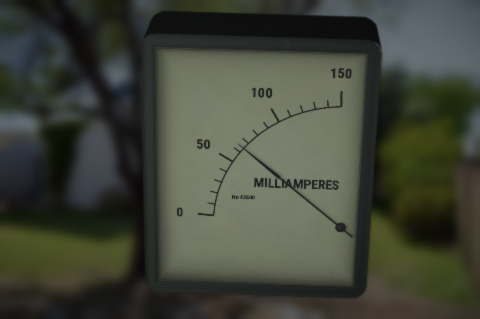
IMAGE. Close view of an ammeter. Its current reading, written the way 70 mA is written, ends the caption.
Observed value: 65 mA
